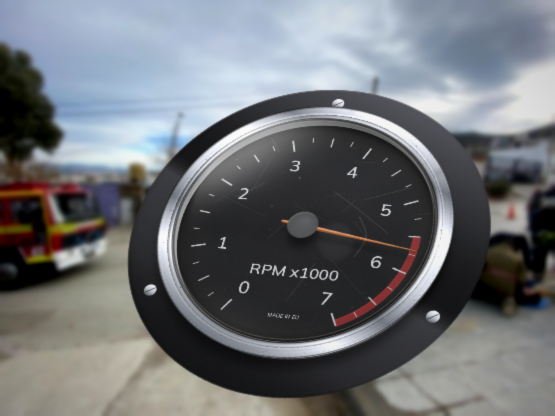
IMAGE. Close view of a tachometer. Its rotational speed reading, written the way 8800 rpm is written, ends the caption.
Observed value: 5750 rpm
